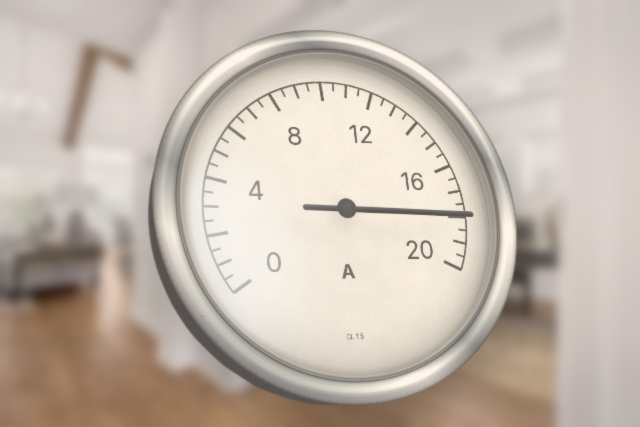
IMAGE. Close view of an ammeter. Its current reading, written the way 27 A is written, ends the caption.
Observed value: 18 A
